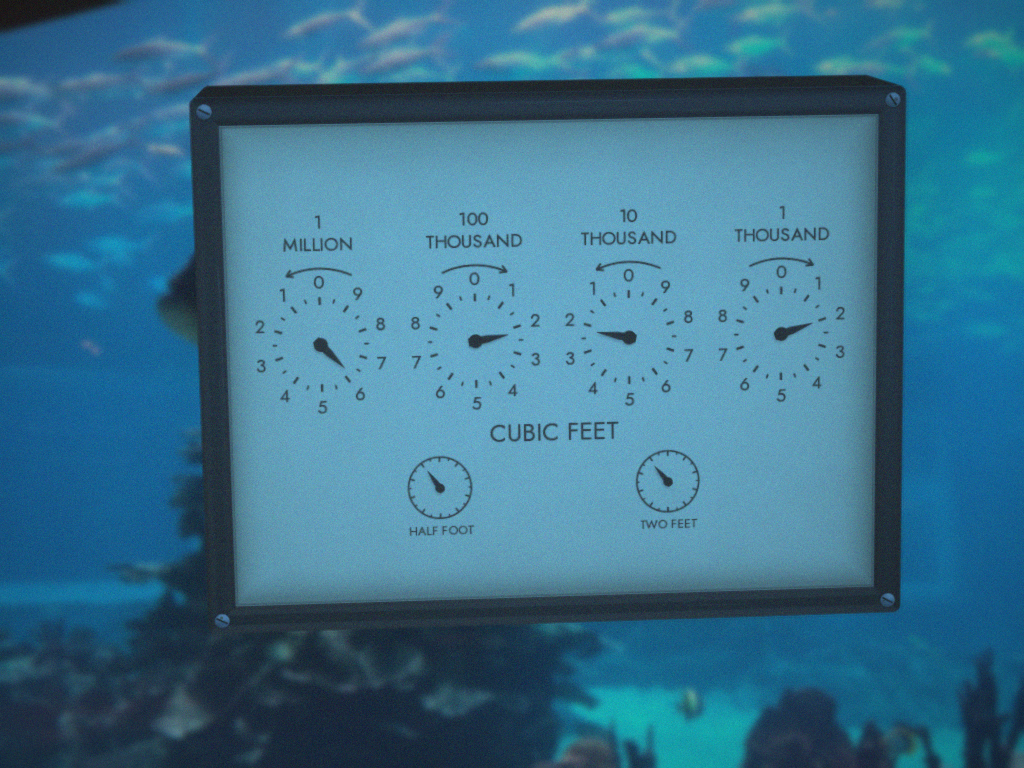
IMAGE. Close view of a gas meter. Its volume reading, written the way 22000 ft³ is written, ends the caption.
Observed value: 622200 ft³
